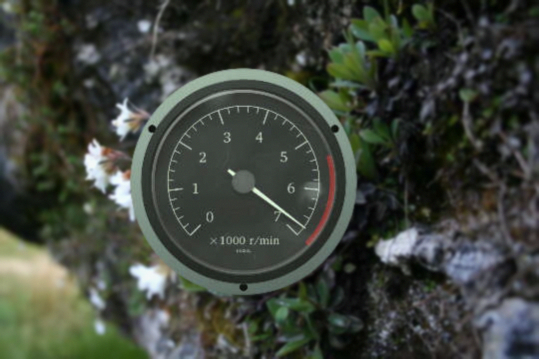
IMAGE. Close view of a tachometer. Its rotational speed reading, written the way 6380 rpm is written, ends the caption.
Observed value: 6800 rpm
